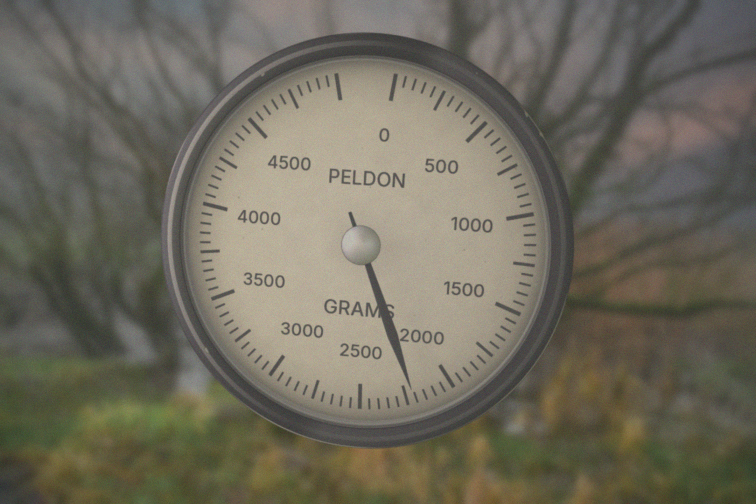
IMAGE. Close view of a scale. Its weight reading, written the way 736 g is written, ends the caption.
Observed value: 2200 g
